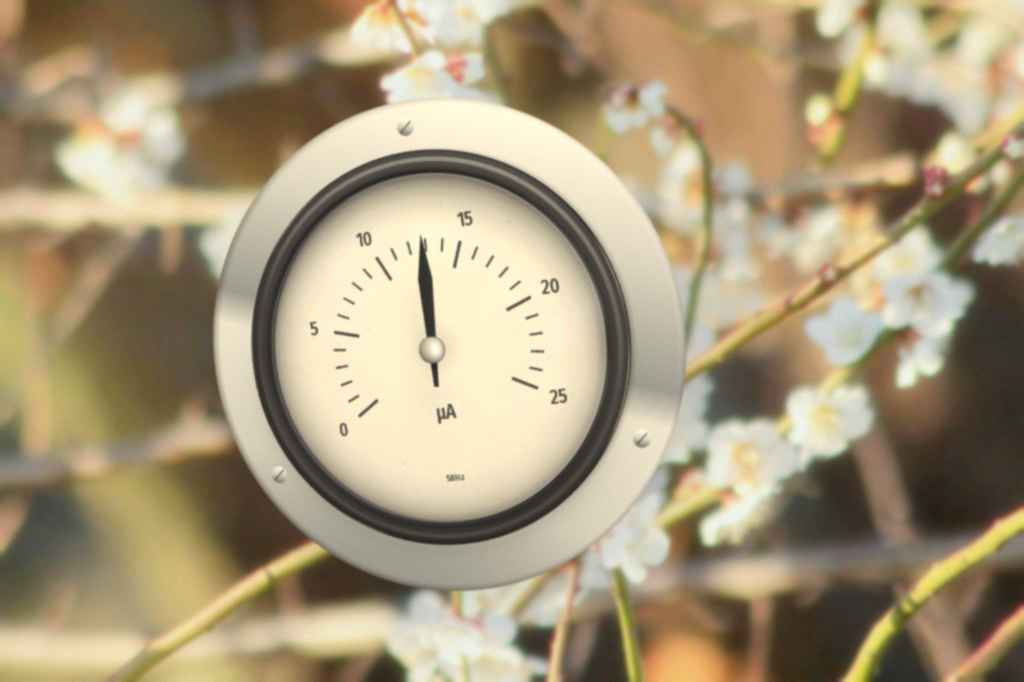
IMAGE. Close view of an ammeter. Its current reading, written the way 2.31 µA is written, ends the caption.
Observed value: 13 µA
